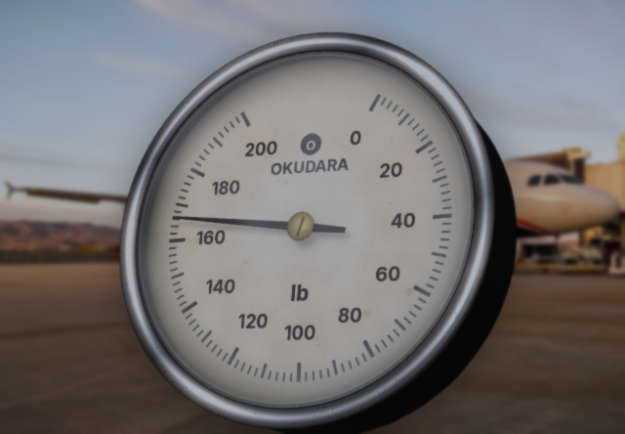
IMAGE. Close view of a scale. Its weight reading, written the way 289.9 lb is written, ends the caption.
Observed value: 166 lb
